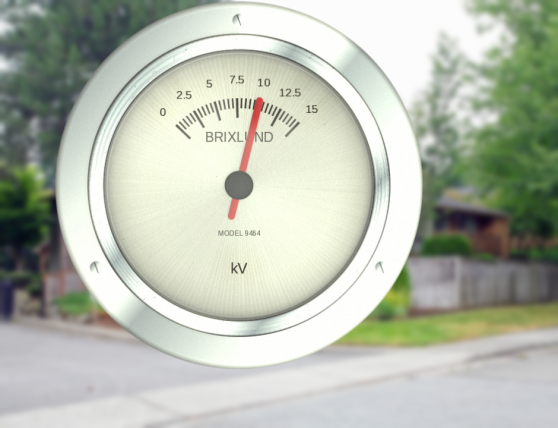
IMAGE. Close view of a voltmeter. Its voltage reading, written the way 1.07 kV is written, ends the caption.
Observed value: 10 kV
